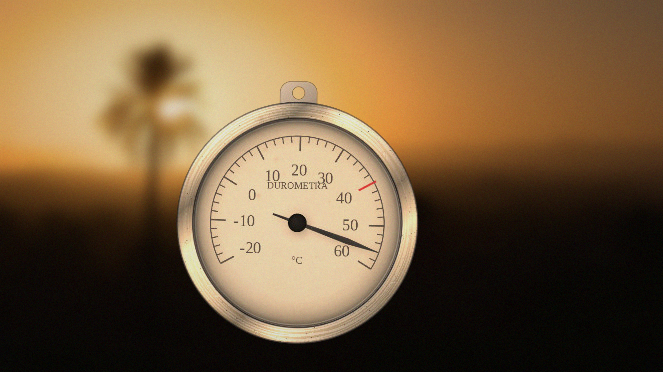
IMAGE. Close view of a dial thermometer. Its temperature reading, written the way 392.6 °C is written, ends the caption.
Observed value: 56 °C
